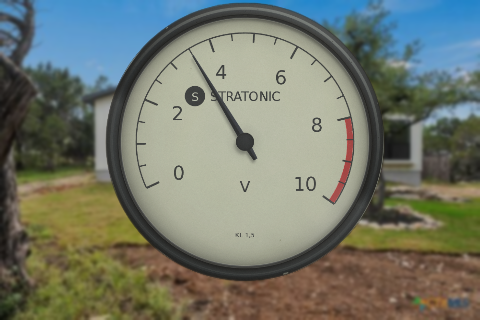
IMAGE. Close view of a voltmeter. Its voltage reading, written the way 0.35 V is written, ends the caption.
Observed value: 3.5 V
